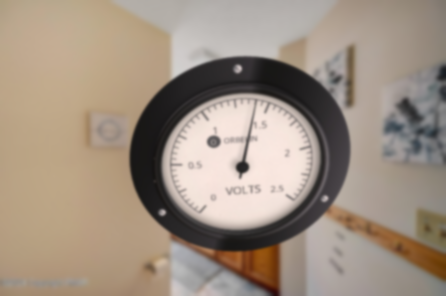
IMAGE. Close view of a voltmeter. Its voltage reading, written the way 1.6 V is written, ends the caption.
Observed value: 1.4 V
